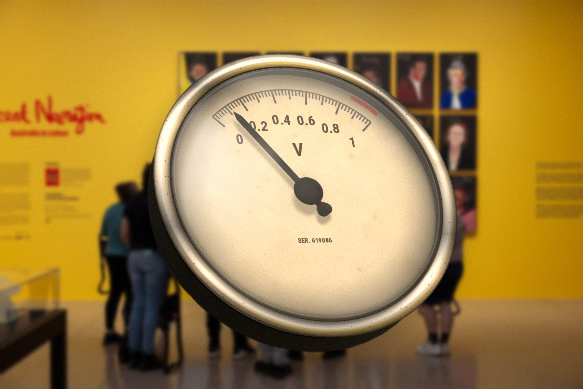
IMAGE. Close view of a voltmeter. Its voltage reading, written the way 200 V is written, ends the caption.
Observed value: 0.1 V
